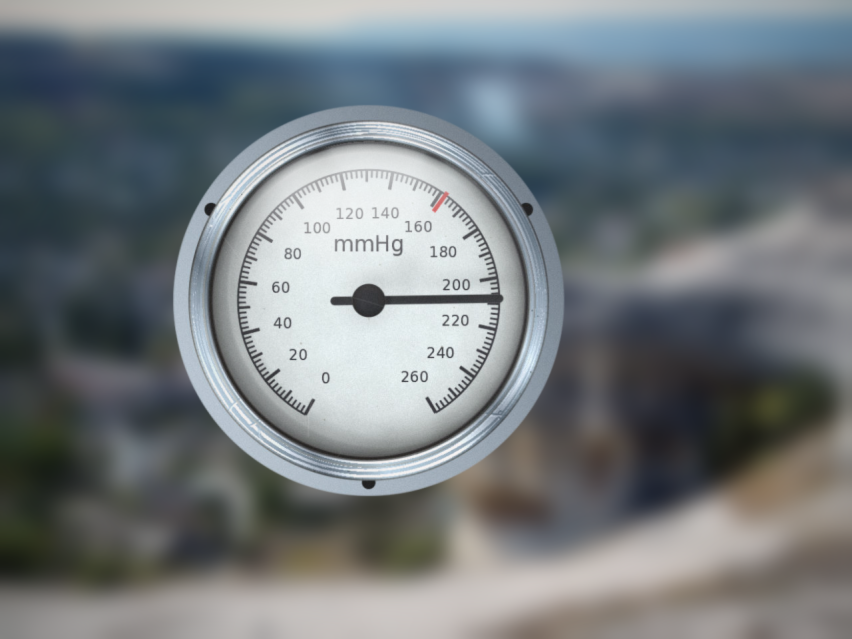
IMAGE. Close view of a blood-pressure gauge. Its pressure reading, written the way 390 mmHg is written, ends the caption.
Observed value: 208 mmHg
